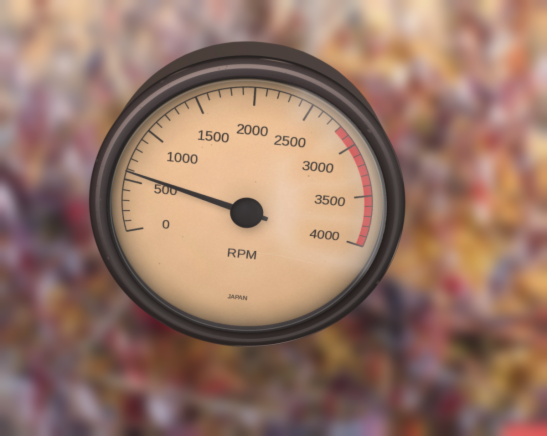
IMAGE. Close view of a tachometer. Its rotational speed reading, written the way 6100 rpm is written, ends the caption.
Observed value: 600 rpm
